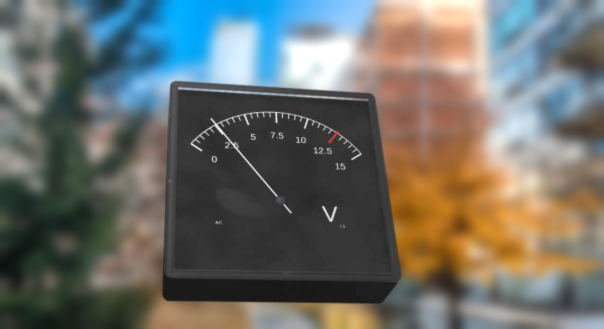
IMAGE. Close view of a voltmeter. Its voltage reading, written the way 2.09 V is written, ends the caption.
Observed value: 2.5 V
